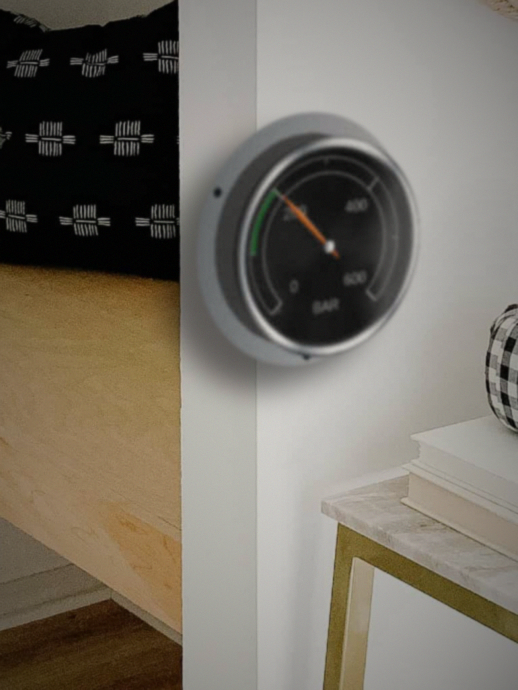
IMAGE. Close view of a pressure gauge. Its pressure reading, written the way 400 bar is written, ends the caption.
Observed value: 200 bar
